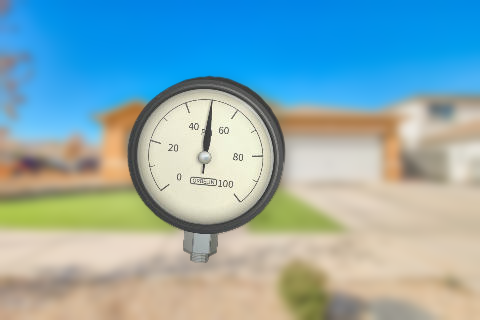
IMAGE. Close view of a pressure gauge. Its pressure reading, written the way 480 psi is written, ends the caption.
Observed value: 50 psi
